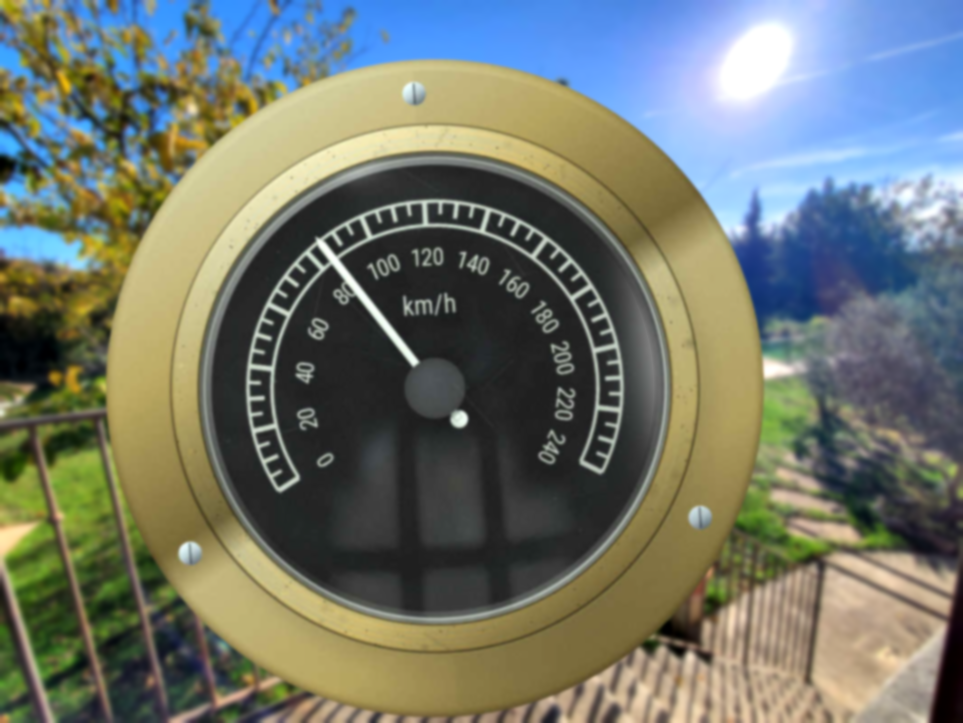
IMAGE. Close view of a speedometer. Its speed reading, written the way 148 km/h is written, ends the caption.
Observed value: 85 km/h
